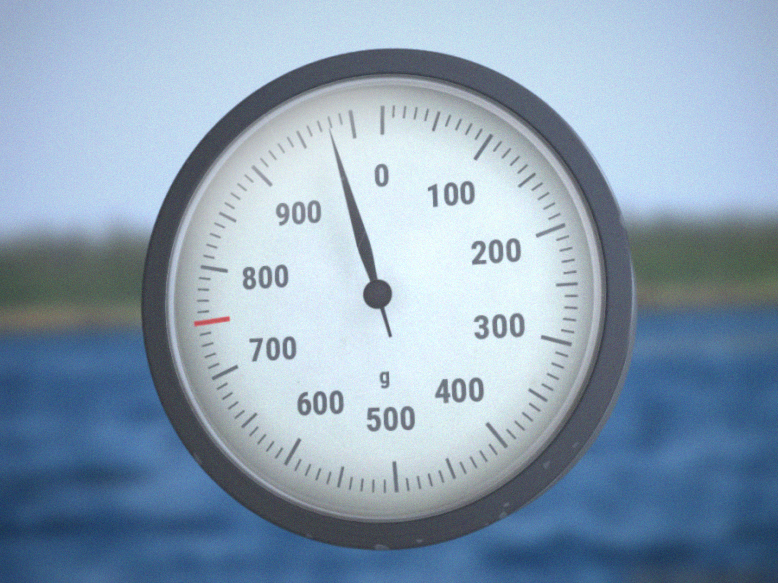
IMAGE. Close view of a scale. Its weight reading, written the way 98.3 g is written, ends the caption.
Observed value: 980 g
